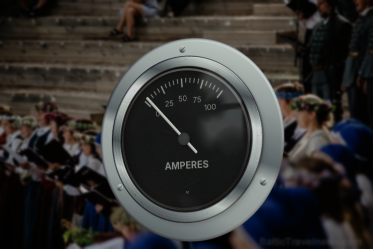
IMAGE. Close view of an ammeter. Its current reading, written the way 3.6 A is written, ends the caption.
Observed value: 5 A
